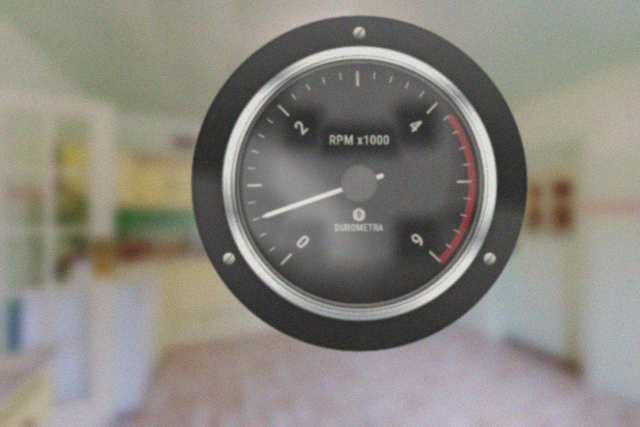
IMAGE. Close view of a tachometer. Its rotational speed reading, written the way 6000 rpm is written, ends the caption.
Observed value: 600 rpm
